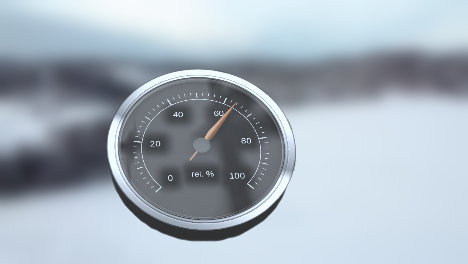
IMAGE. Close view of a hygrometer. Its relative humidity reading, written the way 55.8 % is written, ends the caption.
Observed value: 64 %
